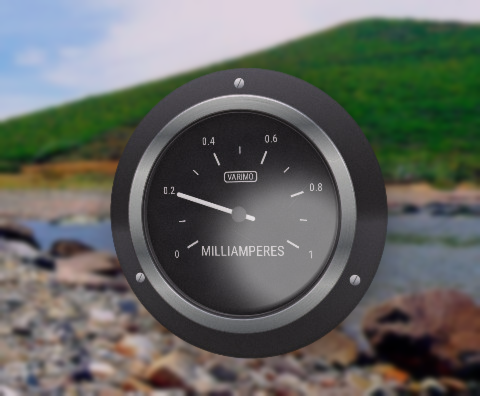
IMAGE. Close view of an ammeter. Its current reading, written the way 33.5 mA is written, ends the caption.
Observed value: 0.2 mA
